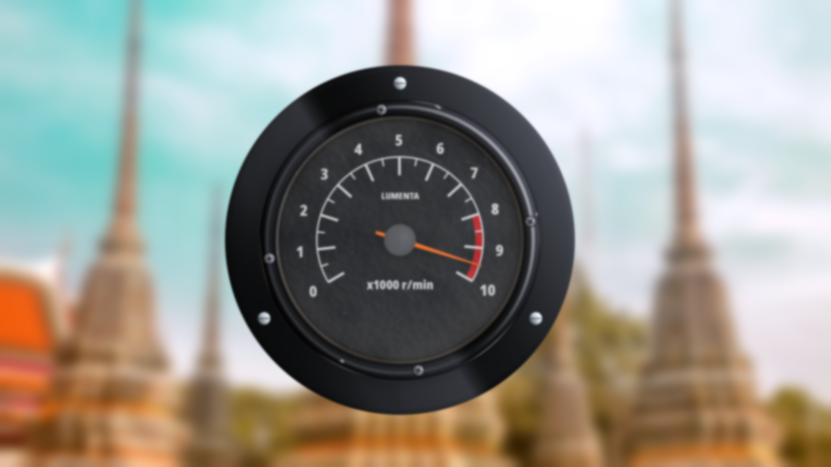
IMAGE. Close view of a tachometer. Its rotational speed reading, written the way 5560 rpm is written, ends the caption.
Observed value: 9500 rpm
